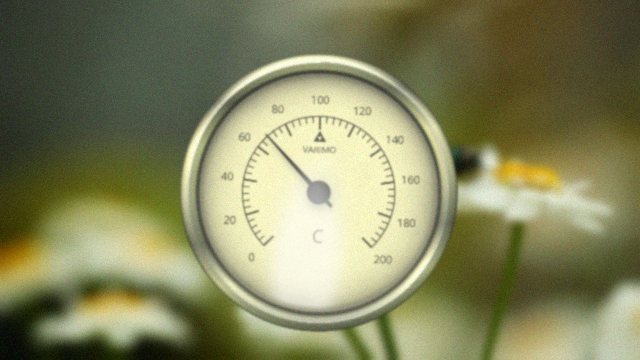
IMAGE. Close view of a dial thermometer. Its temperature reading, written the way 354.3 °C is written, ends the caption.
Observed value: 68 °C
